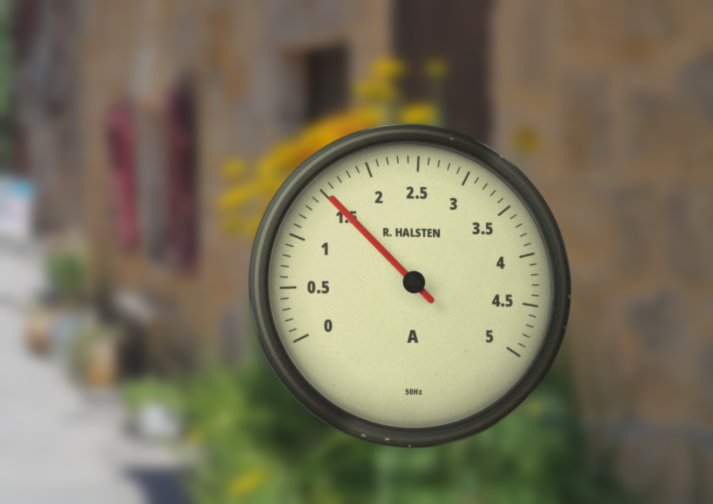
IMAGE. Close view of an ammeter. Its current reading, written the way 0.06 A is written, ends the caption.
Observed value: 1.5 A
